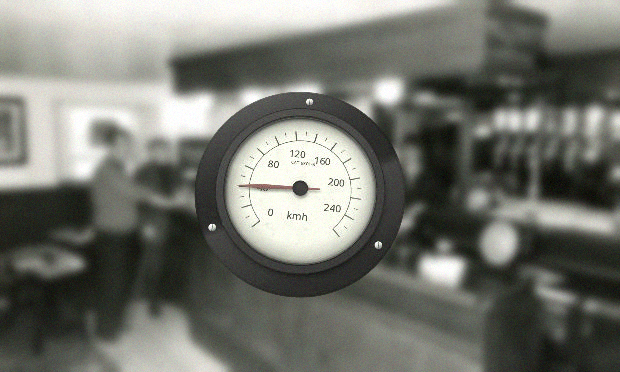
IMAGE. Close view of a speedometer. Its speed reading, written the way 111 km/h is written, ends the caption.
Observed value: 40 km/h
